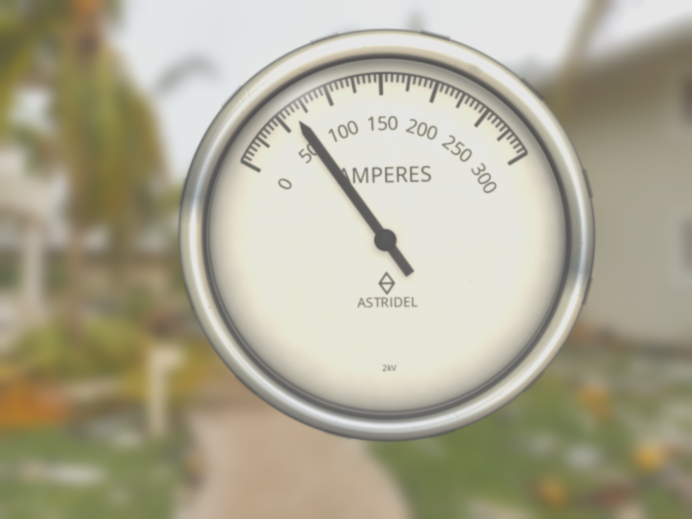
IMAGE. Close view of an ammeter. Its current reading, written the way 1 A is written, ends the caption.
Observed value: 65 A
